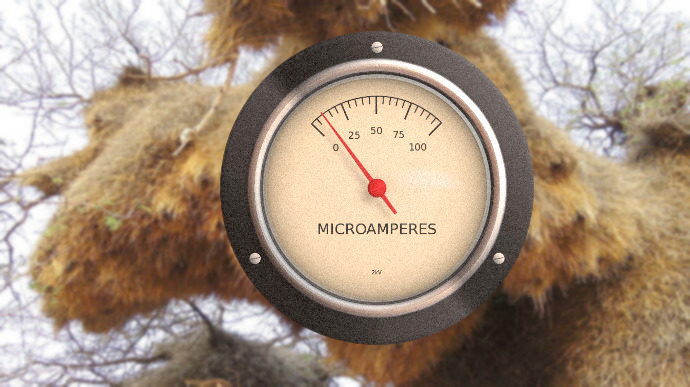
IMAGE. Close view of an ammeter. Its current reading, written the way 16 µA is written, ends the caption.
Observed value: 10 µA
